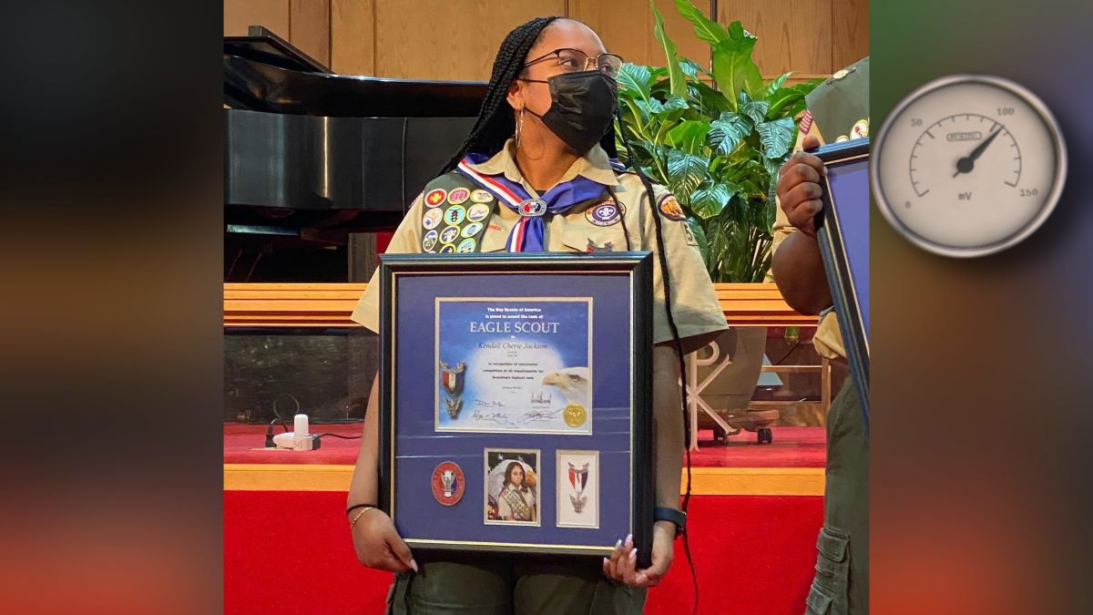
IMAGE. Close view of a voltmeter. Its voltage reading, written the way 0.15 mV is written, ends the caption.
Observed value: 105 mV
